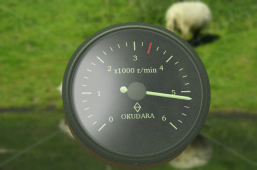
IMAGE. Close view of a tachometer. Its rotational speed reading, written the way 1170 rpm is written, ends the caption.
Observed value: 5200 rpm
